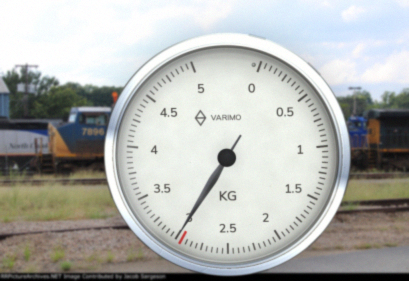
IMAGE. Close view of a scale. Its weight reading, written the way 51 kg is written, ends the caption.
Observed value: 3 kg
